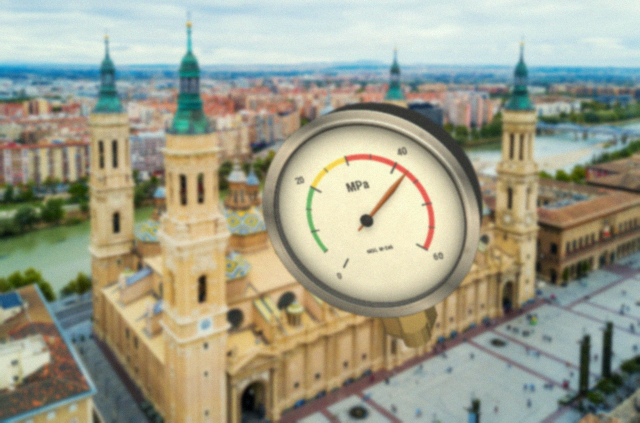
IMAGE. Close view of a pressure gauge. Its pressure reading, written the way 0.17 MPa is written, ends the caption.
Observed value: 42.5 MPa
